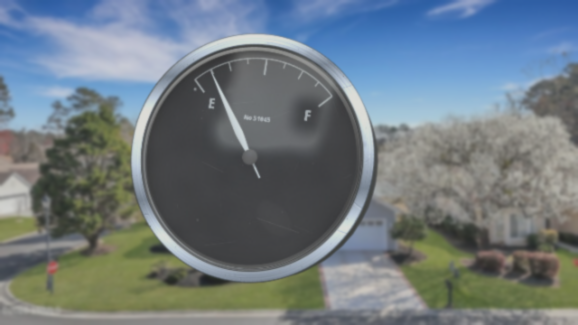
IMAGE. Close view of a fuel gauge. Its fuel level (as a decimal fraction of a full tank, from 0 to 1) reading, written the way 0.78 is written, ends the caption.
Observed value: 0.125
